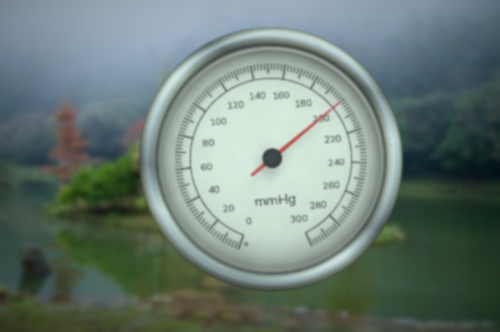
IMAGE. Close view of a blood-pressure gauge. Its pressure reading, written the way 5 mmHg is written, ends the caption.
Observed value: 200 mmHg
